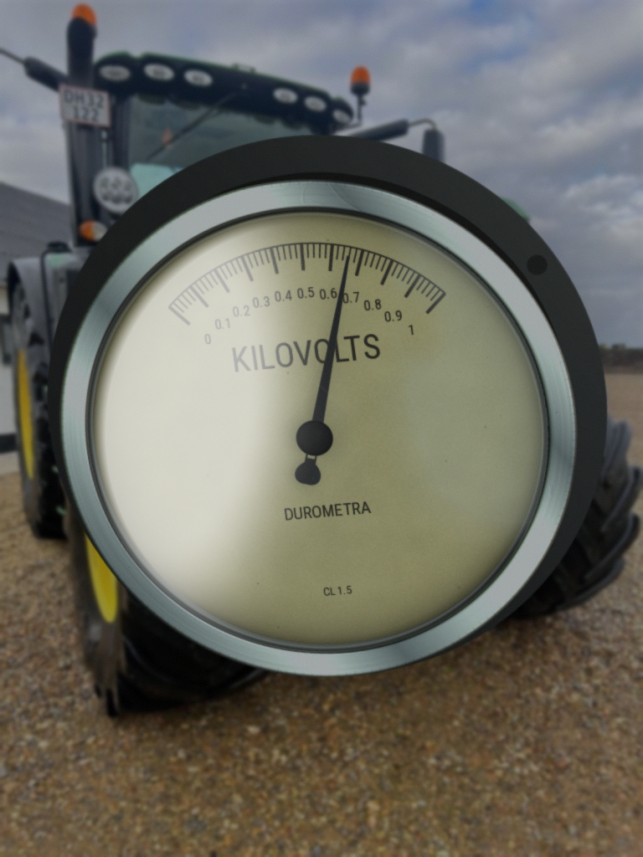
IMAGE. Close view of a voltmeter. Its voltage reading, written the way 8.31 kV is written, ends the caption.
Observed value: 0.66 kV
